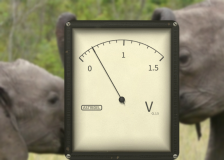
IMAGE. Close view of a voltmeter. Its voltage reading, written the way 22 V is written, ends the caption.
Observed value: 0.5 V
